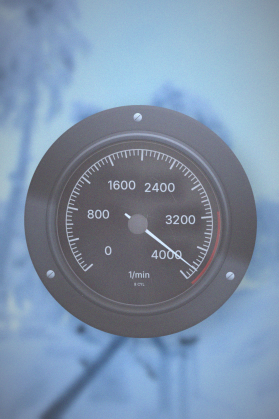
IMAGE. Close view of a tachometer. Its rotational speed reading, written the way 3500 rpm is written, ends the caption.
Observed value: 3850 rpm
